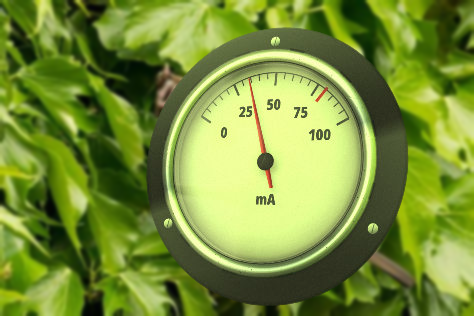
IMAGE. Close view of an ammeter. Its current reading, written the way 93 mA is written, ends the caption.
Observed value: 35 mA
